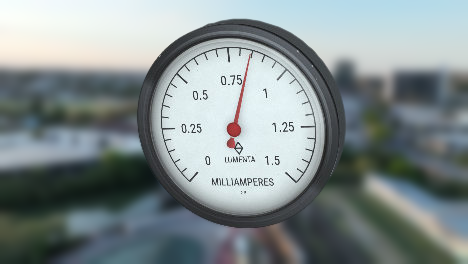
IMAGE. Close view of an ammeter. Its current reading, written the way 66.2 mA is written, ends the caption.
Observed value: 0.85 mA
